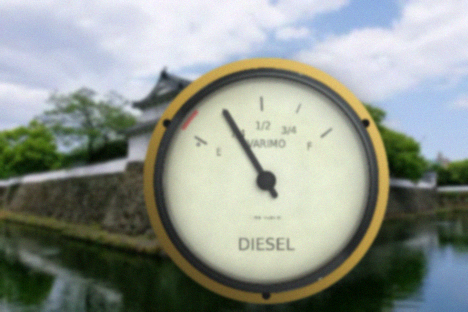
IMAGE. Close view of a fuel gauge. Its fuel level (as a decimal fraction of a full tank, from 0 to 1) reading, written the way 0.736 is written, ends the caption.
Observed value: 0.25
